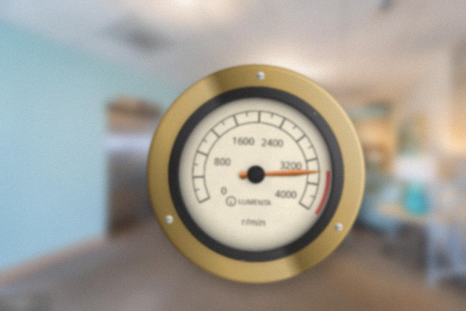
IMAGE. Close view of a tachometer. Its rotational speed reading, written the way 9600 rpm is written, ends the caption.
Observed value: 3400 rpm
